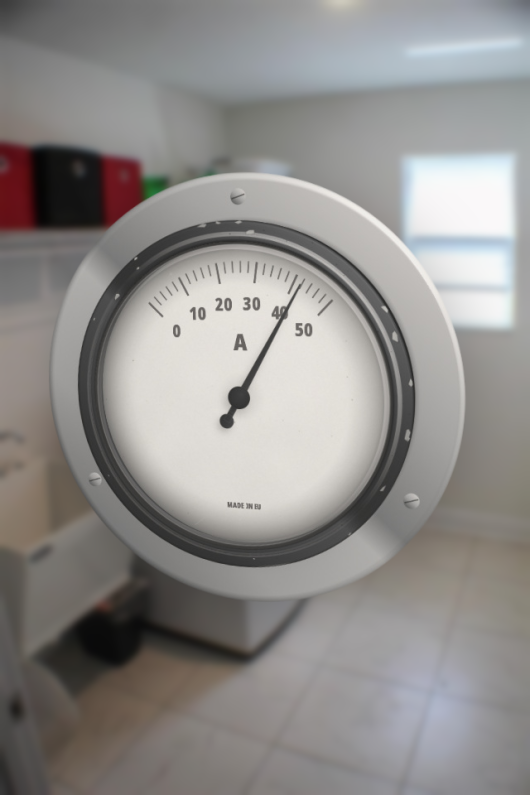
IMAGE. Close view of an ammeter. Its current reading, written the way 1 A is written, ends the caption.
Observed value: 42 A
